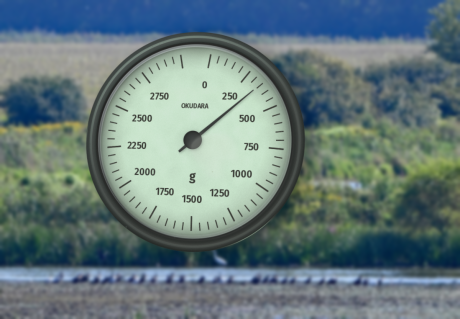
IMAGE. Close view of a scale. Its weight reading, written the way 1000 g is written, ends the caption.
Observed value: 350 g
